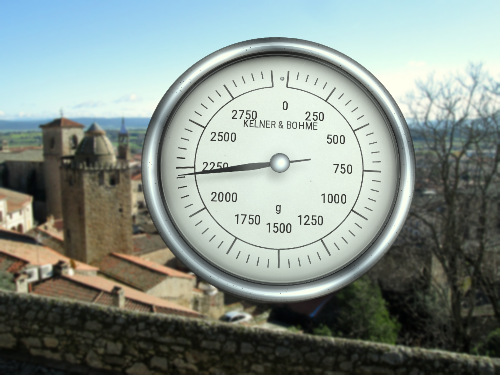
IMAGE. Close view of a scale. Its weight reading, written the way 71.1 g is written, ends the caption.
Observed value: 2200 g
